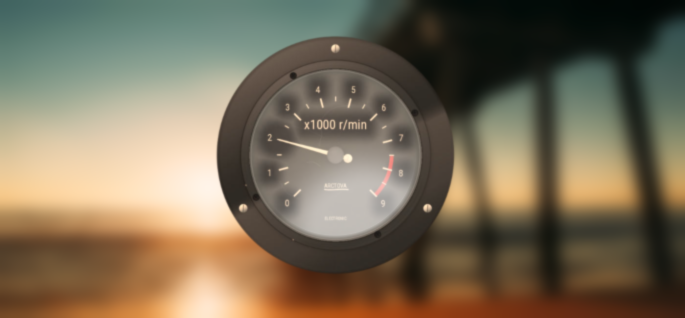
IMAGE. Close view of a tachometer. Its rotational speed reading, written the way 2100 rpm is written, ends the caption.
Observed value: 2000 rpm
